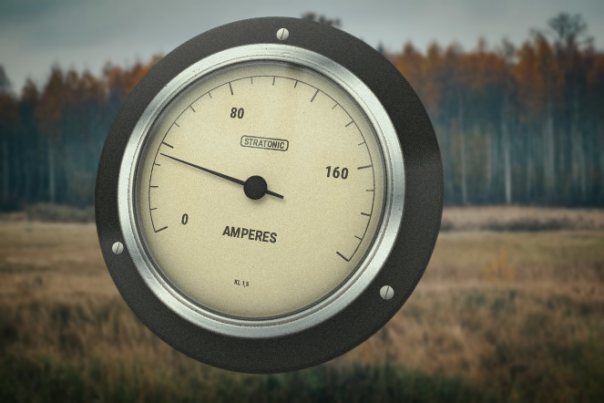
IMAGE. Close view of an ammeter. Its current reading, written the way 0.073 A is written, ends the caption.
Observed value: 35 A
